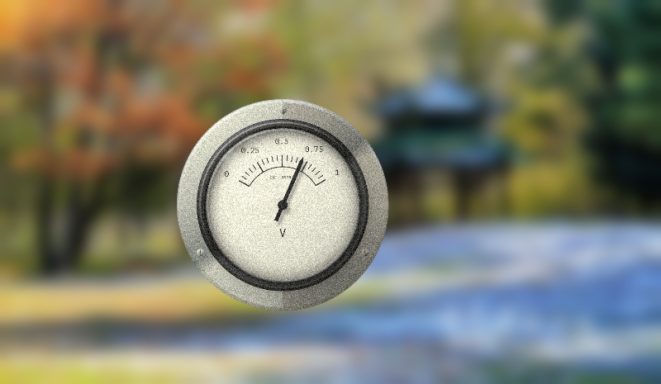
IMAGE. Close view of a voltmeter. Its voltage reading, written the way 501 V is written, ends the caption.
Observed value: 0.7 V
